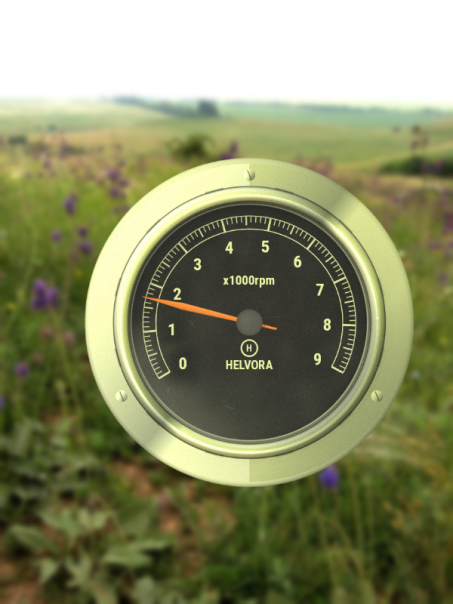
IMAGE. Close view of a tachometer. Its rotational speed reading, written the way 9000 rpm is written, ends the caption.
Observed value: 1700 rpm
